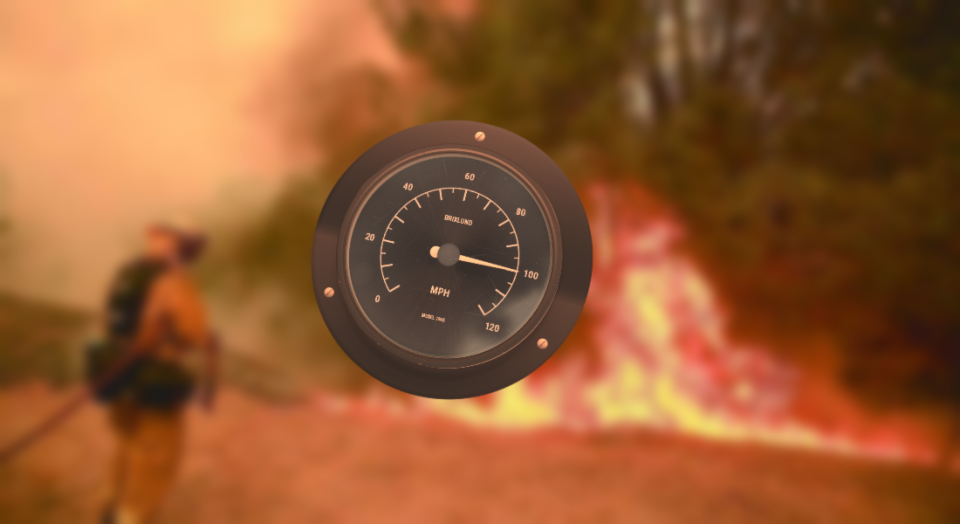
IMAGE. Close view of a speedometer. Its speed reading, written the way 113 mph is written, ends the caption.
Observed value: 100 mph
